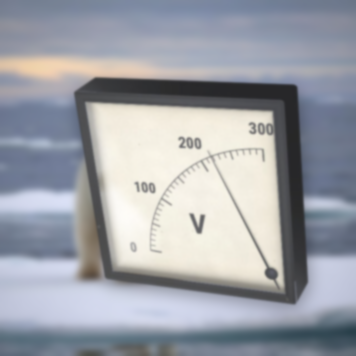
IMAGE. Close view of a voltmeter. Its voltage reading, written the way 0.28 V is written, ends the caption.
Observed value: 220 V
